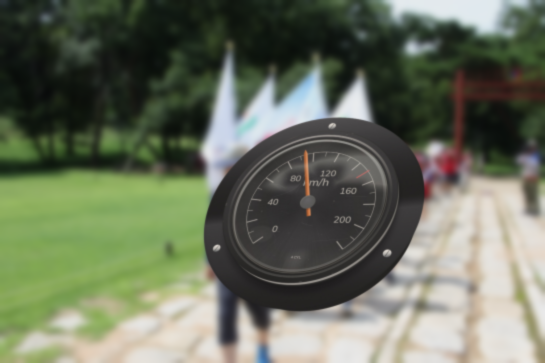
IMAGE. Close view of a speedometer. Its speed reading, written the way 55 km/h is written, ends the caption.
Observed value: 95 km/h
